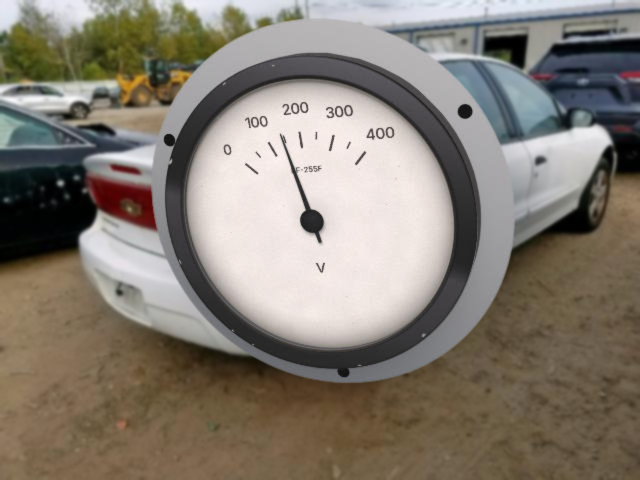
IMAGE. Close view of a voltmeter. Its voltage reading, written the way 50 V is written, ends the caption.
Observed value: 150 V
